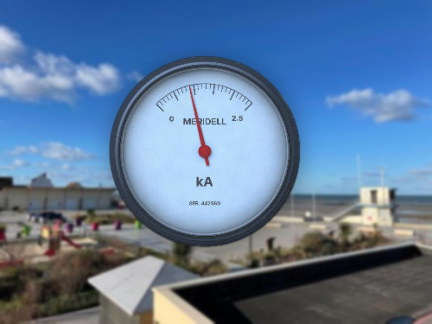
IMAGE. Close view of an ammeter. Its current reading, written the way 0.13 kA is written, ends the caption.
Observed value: 0.9 kA
